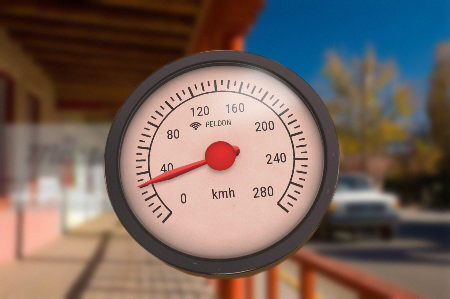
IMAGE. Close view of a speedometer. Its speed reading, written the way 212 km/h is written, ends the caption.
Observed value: 30 km/h
